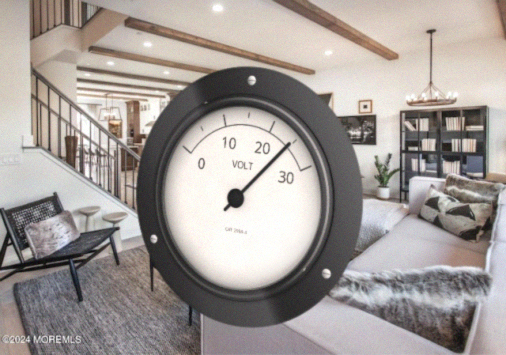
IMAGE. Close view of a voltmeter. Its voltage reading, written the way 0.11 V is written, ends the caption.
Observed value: 25 V
